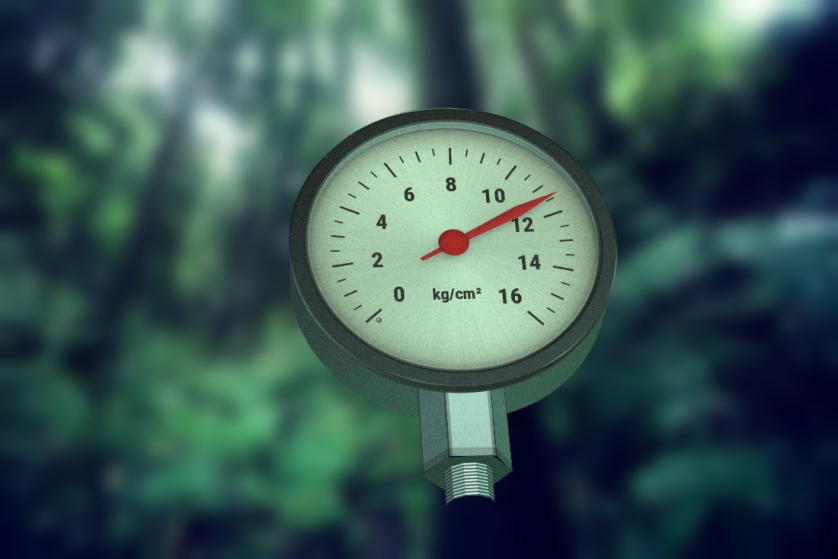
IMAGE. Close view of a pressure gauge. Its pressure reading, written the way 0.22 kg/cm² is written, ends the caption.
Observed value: 11.5 kg/cm²
